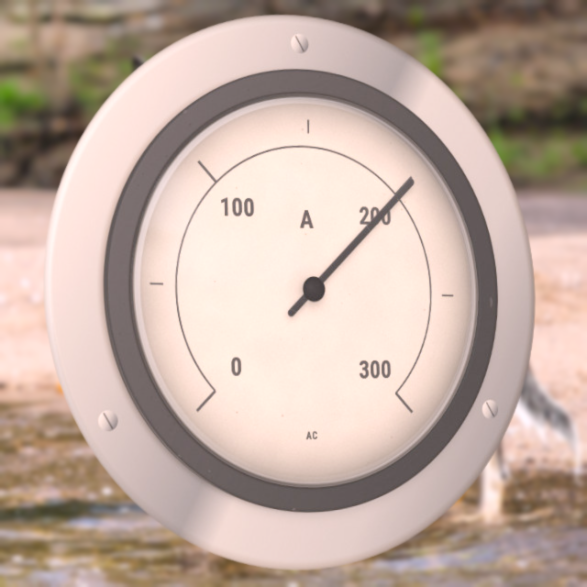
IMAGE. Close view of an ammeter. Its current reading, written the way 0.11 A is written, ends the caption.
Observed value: 200 A
